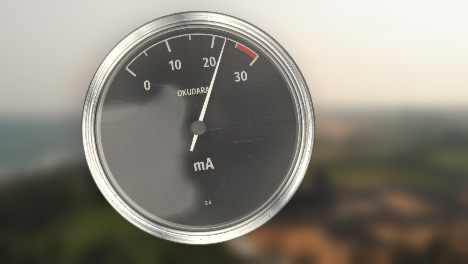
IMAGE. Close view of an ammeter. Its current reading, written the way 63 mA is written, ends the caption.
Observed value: 22.5 mA
